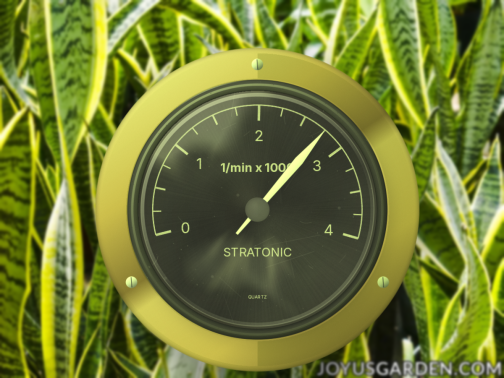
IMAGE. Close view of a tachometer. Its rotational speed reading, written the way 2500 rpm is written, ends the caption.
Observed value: 2750 rpm
